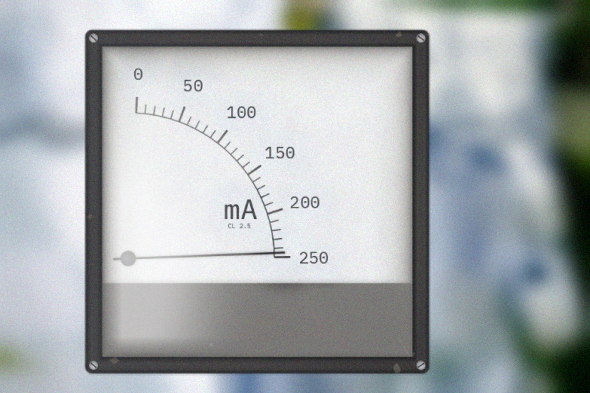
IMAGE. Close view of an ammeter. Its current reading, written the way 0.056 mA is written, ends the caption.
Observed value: 245 mA
